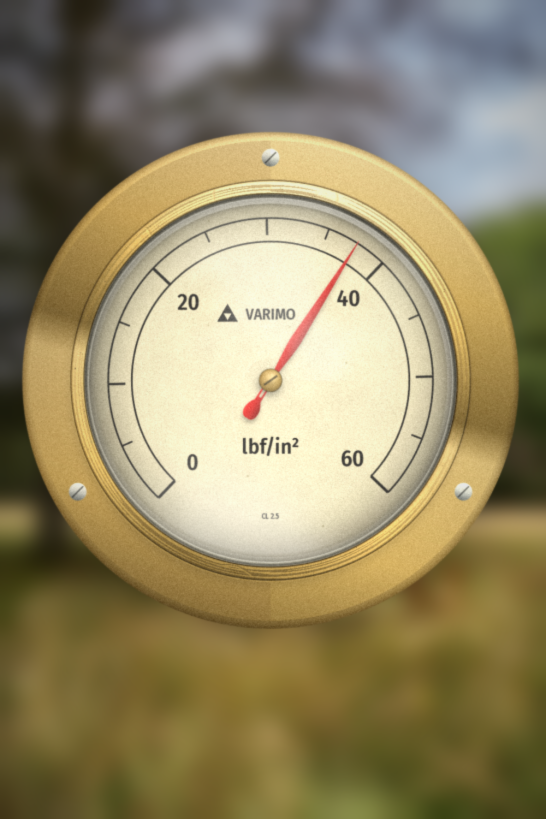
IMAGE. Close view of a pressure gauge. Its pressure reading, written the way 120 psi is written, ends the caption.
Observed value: 37.5 psi
